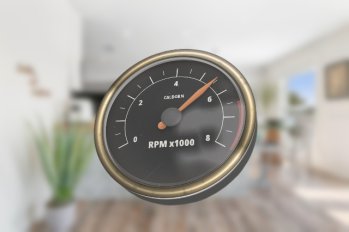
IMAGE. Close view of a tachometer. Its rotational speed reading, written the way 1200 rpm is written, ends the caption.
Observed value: 5500 rpm
